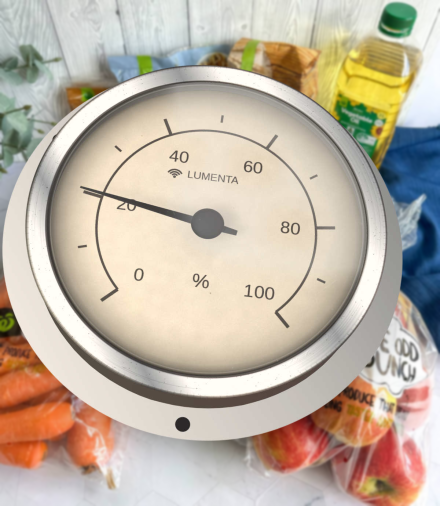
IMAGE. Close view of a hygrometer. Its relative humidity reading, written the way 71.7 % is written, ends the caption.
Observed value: 20 %
